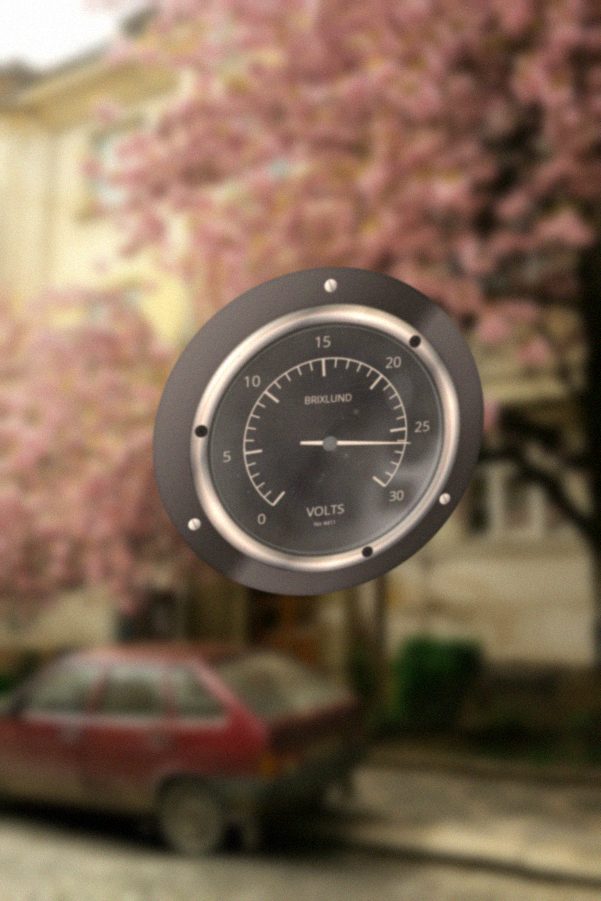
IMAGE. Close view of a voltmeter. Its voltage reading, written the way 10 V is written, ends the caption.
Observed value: 26 V
